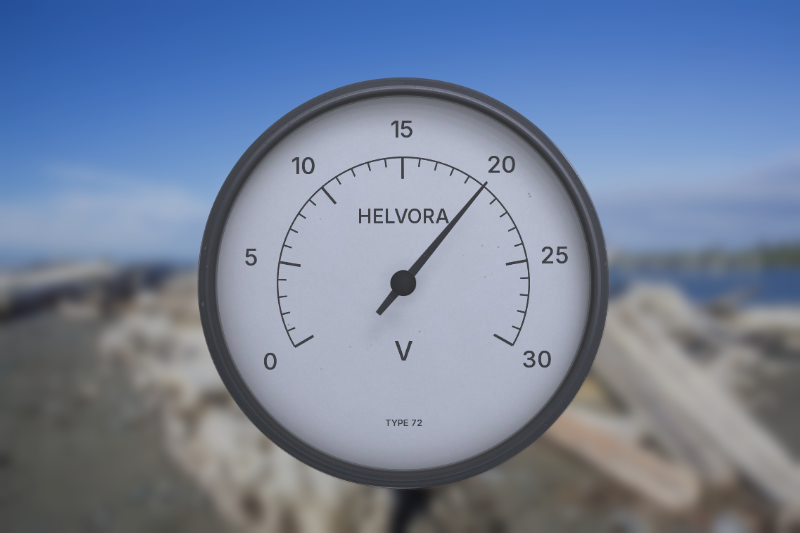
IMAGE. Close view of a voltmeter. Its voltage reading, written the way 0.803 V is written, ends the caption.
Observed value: 20 V
